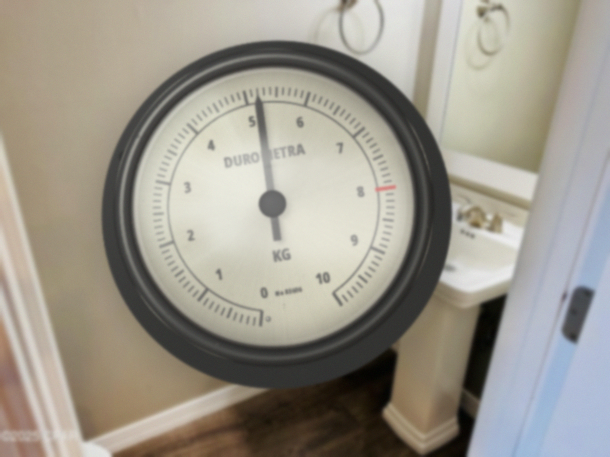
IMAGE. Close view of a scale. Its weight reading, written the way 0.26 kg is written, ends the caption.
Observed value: 5.2 kg
